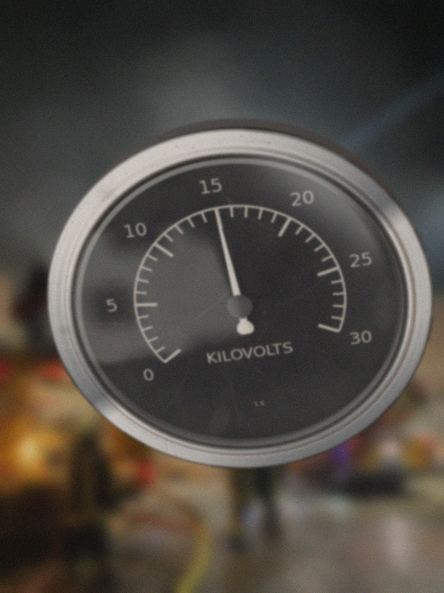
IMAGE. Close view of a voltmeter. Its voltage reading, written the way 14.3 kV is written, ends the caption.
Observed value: 15 kV
